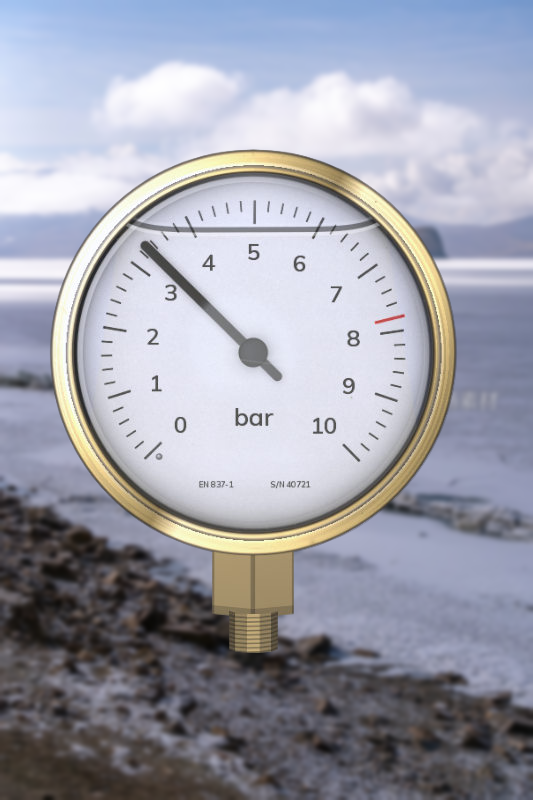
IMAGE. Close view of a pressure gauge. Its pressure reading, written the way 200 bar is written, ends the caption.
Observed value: 3.3 bar
